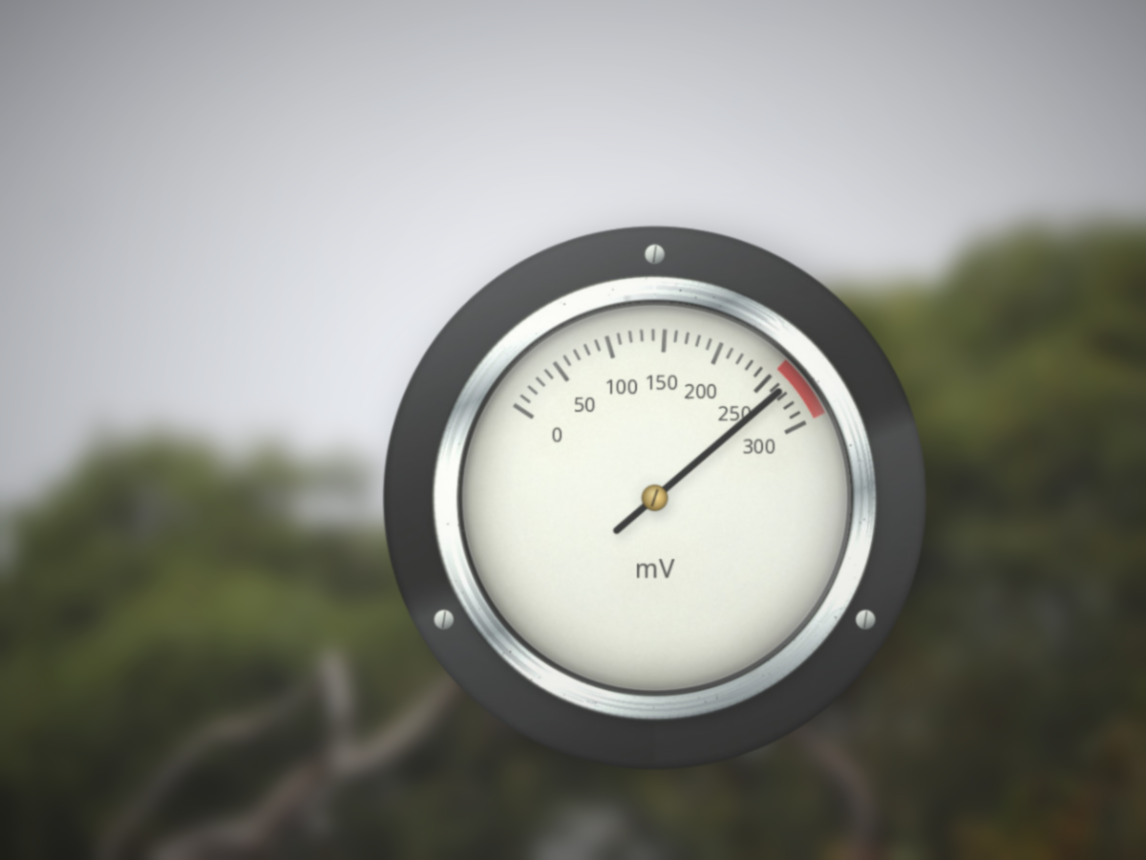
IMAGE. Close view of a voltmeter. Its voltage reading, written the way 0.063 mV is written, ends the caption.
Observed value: 265 mV
